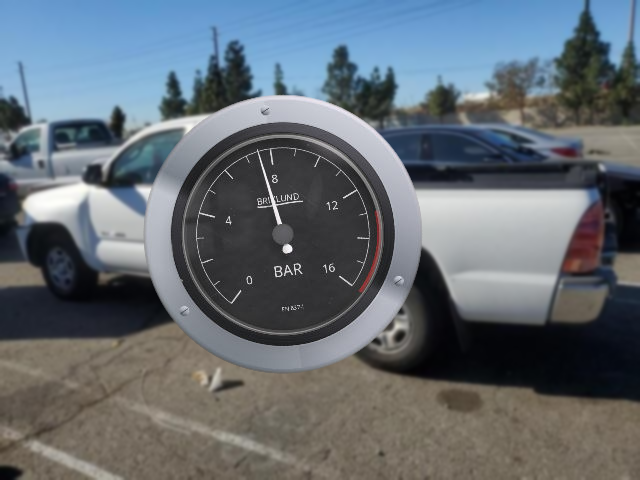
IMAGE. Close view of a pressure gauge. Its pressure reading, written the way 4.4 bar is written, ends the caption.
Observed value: 7.5 bar
